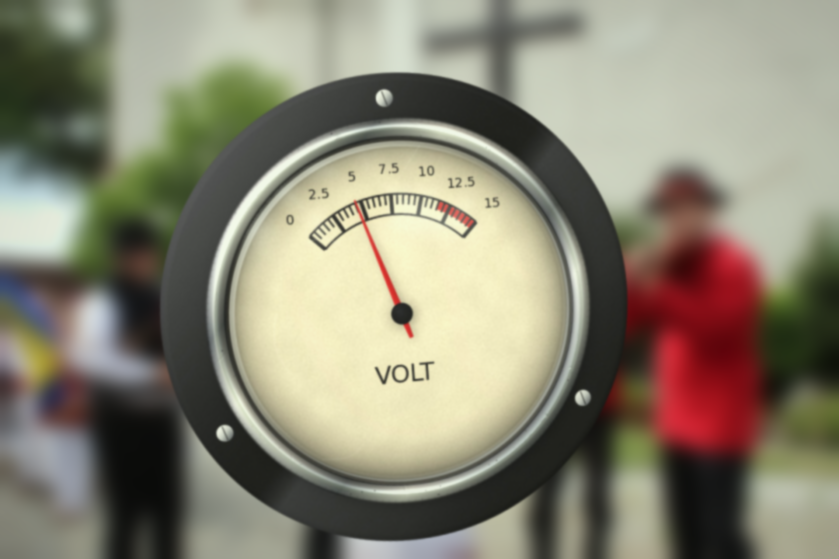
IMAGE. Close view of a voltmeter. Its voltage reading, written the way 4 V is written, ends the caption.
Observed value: 4.5 V
